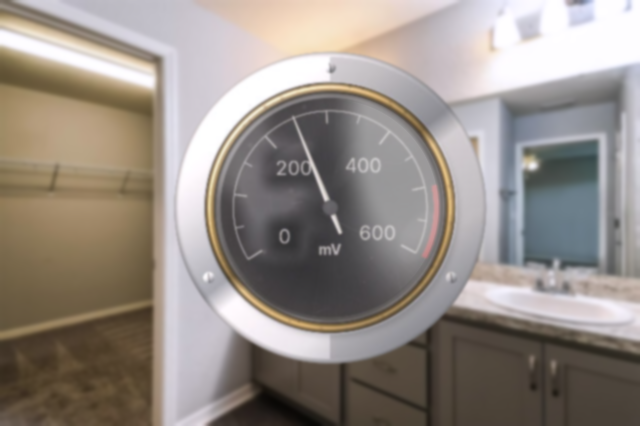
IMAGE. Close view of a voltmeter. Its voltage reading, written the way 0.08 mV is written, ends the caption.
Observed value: 250 mV
